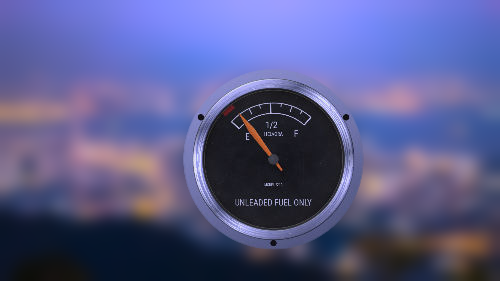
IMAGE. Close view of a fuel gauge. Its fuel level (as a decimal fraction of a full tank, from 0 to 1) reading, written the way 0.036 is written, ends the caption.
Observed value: 0.125
